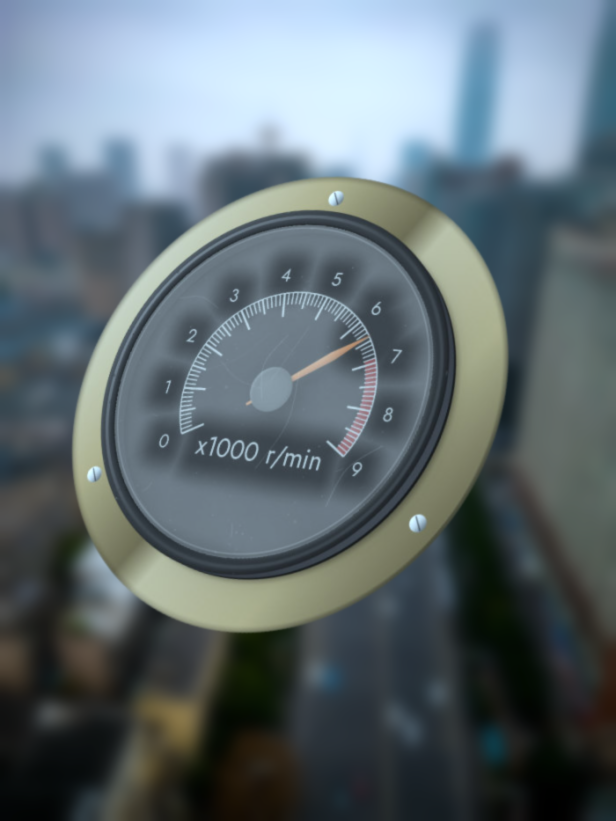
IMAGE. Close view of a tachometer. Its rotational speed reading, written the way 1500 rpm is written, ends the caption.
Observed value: 6500 rpm
